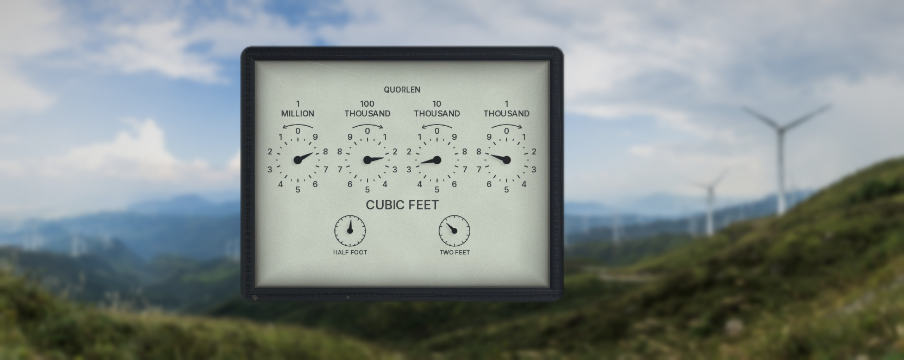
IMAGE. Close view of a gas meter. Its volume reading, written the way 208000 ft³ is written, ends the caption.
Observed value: 822800 ft³
